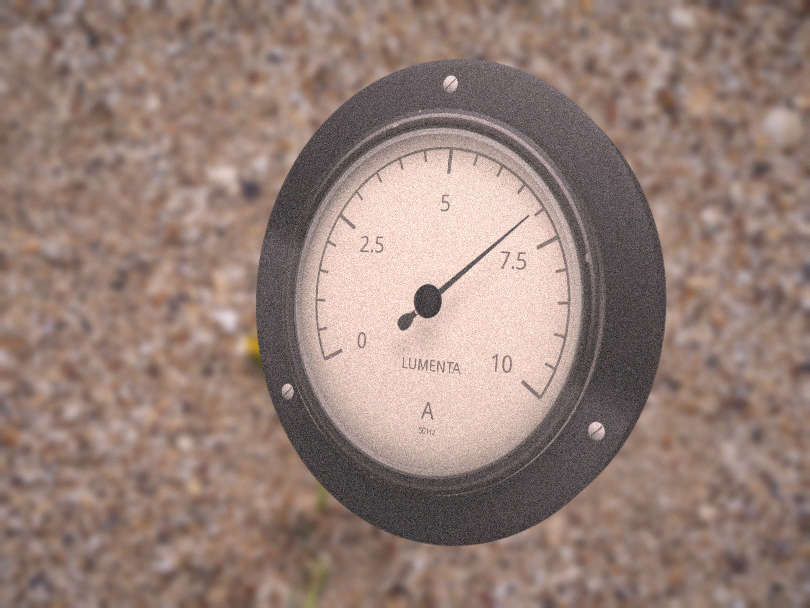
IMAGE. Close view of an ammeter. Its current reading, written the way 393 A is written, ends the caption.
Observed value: 7 A
